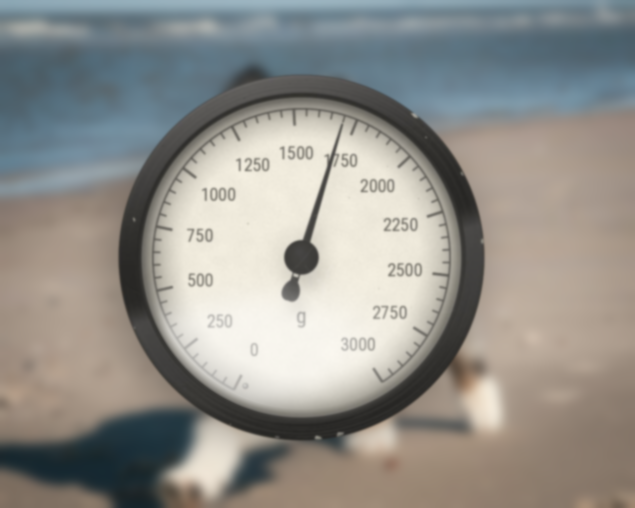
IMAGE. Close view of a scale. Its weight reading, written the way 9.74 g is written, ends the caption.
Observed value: 1700 g
